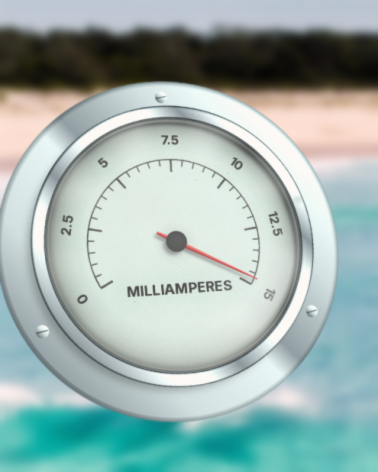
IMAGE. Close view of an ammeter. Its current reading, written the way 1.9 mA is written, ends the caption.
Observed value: 14.75 mA
